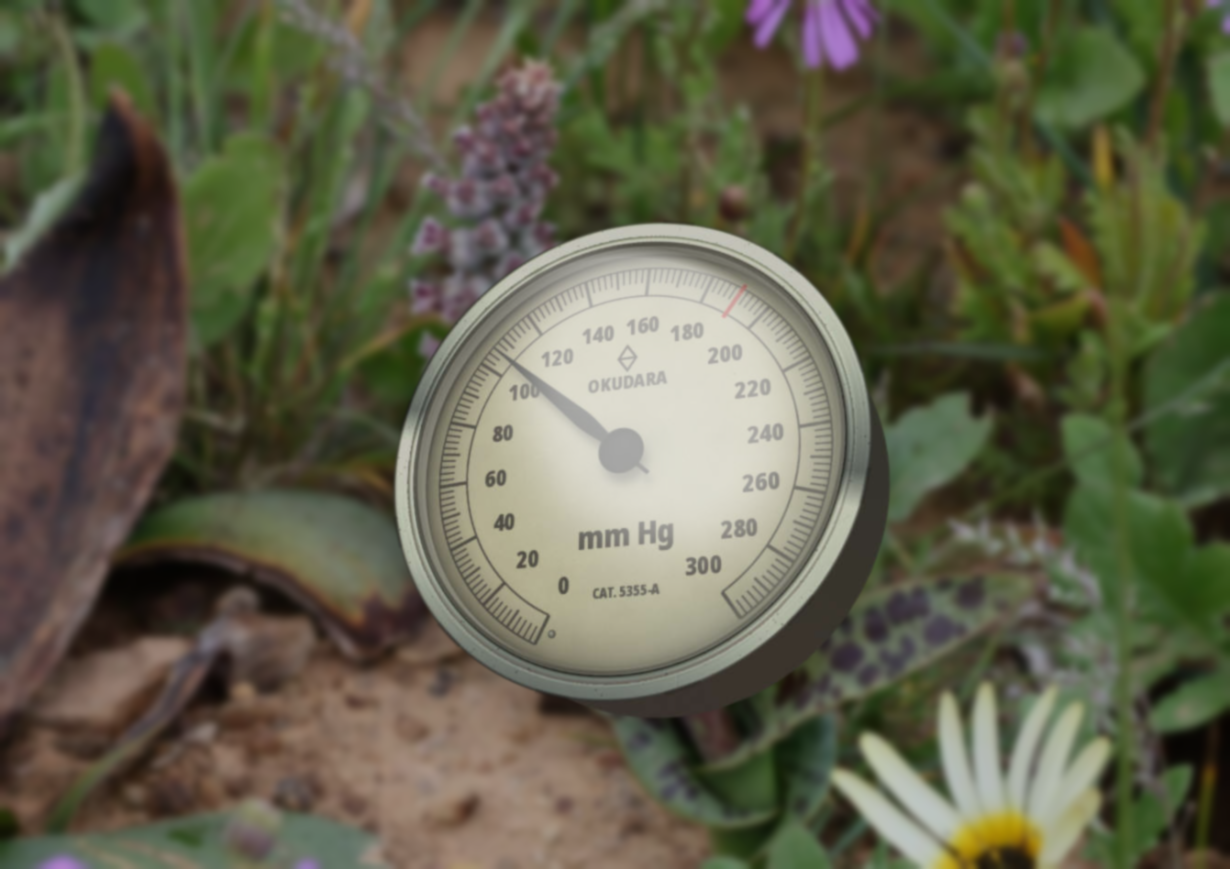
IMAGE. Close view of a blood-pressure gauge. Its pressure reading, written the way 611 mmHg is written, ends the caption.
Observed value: 106 mmHg
